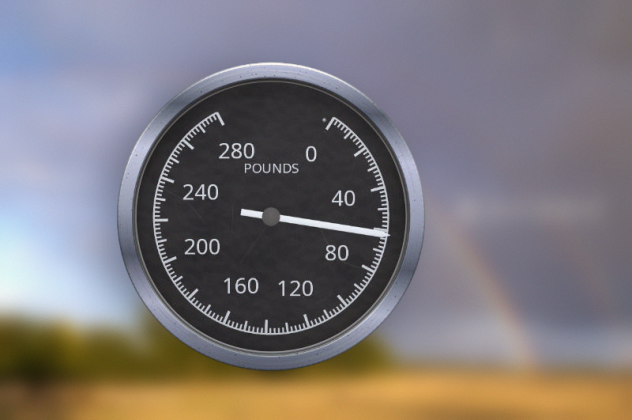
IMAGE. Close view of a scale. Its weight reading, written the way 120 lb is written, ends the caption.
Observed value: 62 lb
